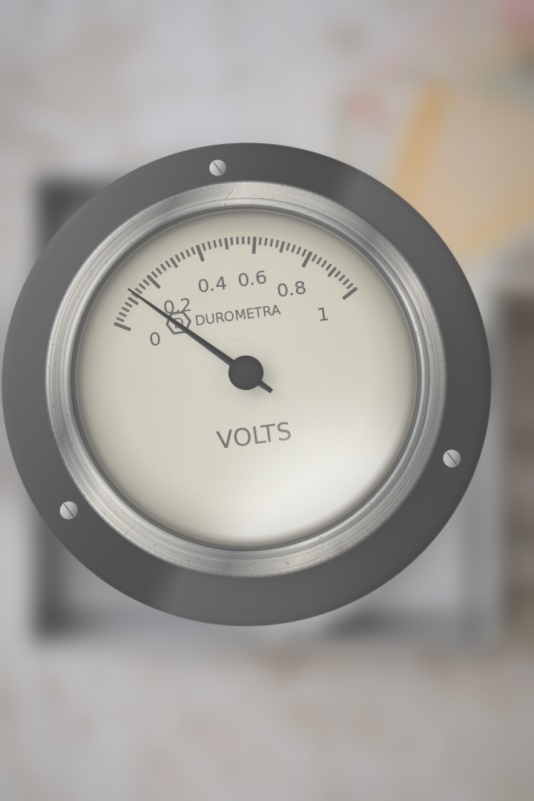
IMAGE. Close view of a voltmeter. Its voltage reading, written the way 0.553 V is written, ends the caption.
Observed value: 0.12 V
